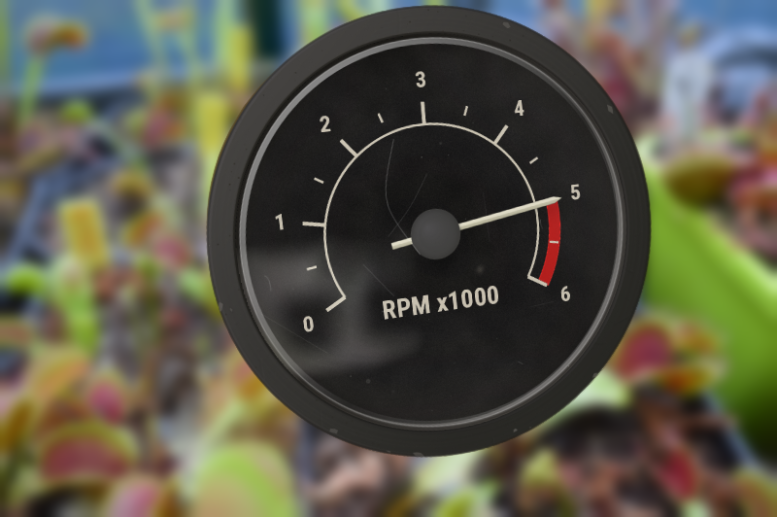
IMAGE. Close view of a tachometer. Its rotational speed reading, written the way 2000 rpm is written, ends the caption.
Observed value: 5000 rpm
